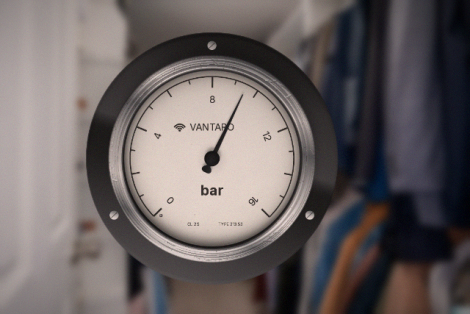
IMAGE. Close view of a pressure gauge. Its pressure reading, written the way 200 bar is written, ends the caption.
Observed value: 9.5 bar
